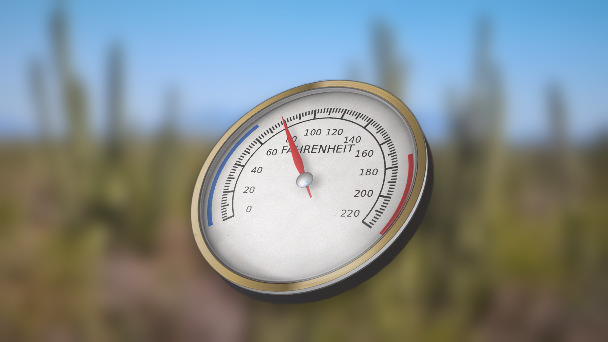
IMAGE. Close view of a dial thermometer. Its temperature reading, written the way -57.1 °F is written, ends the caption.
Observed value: 80 °F
